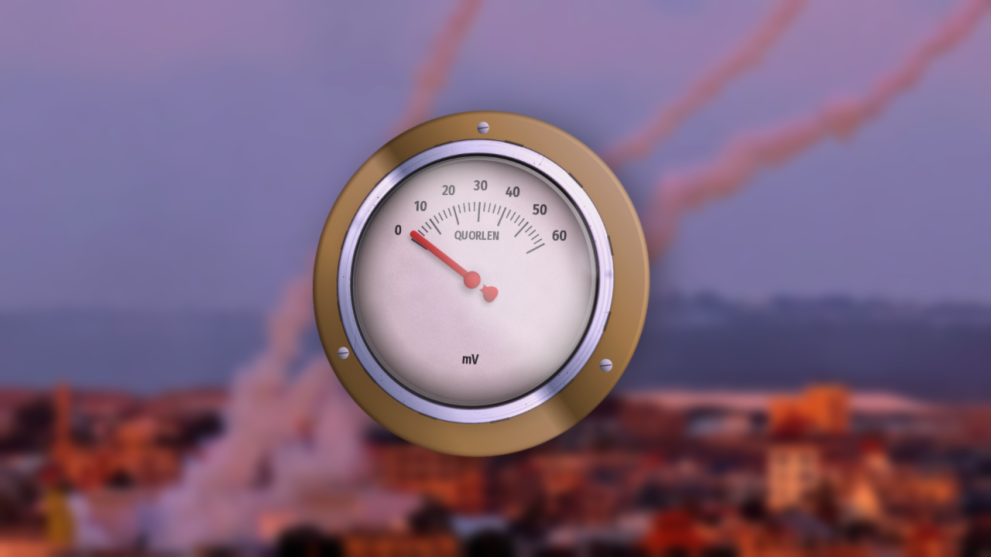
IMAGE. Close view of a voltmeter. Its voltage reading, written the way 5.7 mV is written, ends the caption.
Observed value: 2 mV
